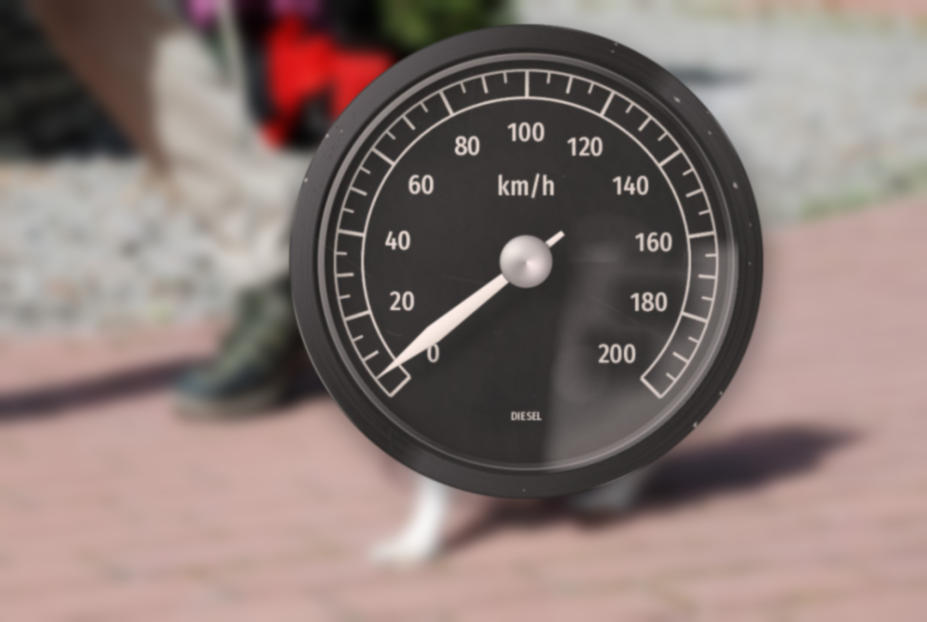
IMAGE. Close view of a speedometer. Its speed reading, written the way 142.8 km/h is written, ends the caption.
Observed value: 5 km/h
